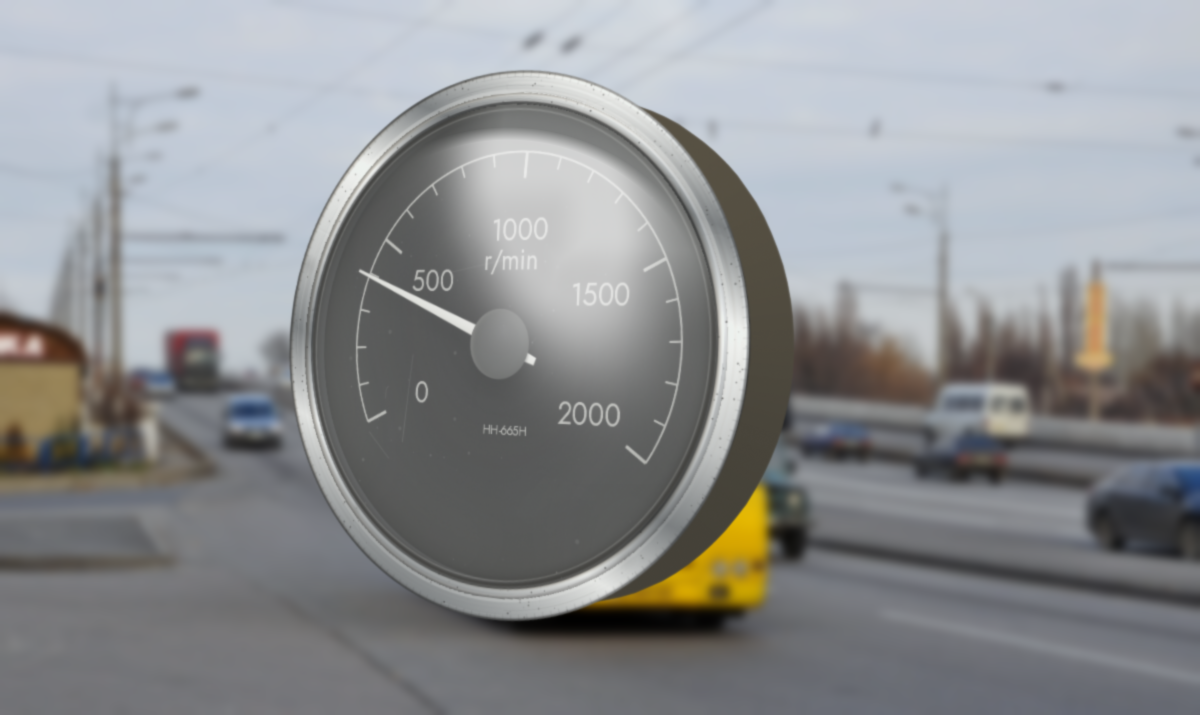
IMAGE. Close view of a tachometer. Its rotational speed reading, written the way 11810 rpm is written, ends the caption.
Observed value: 400 rpm
